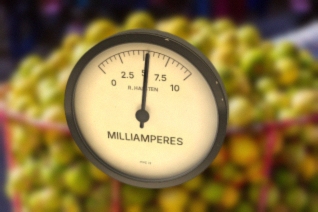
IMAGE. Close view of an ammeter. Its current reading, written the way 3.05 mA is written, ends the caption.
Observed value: 5.5 mA
